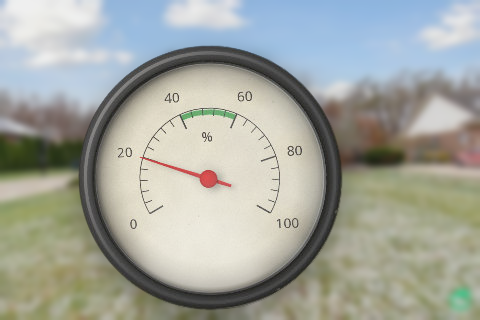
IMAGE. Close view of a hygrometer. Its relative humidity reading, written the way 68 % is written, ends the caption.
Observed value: 20 %
